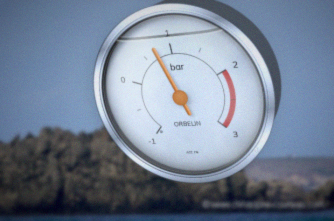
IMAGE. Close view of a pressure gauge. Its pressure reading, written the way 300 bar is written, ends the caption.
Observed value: 0.75 bar
